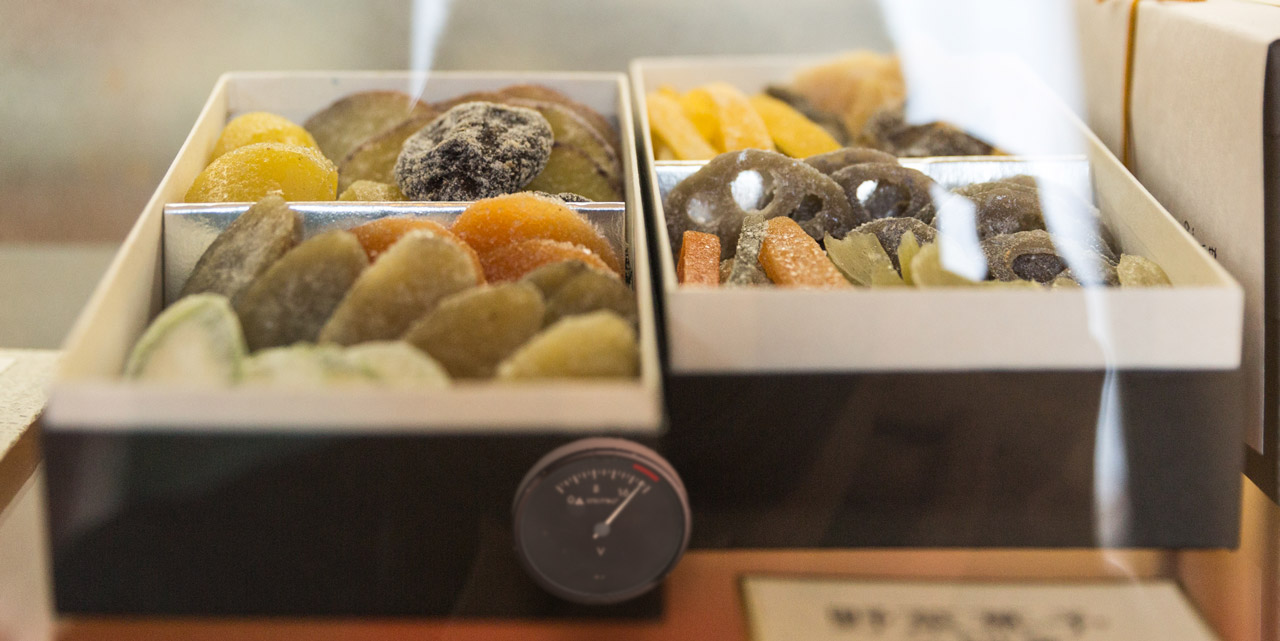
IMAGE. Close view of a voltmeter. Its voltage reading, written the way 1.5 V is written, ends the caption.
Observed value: 18 V
